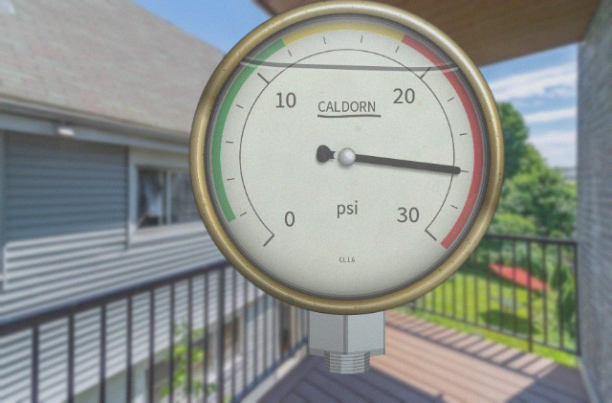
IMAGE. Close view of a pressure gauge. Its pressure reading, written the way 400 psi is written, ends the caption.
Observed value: 26 psi
